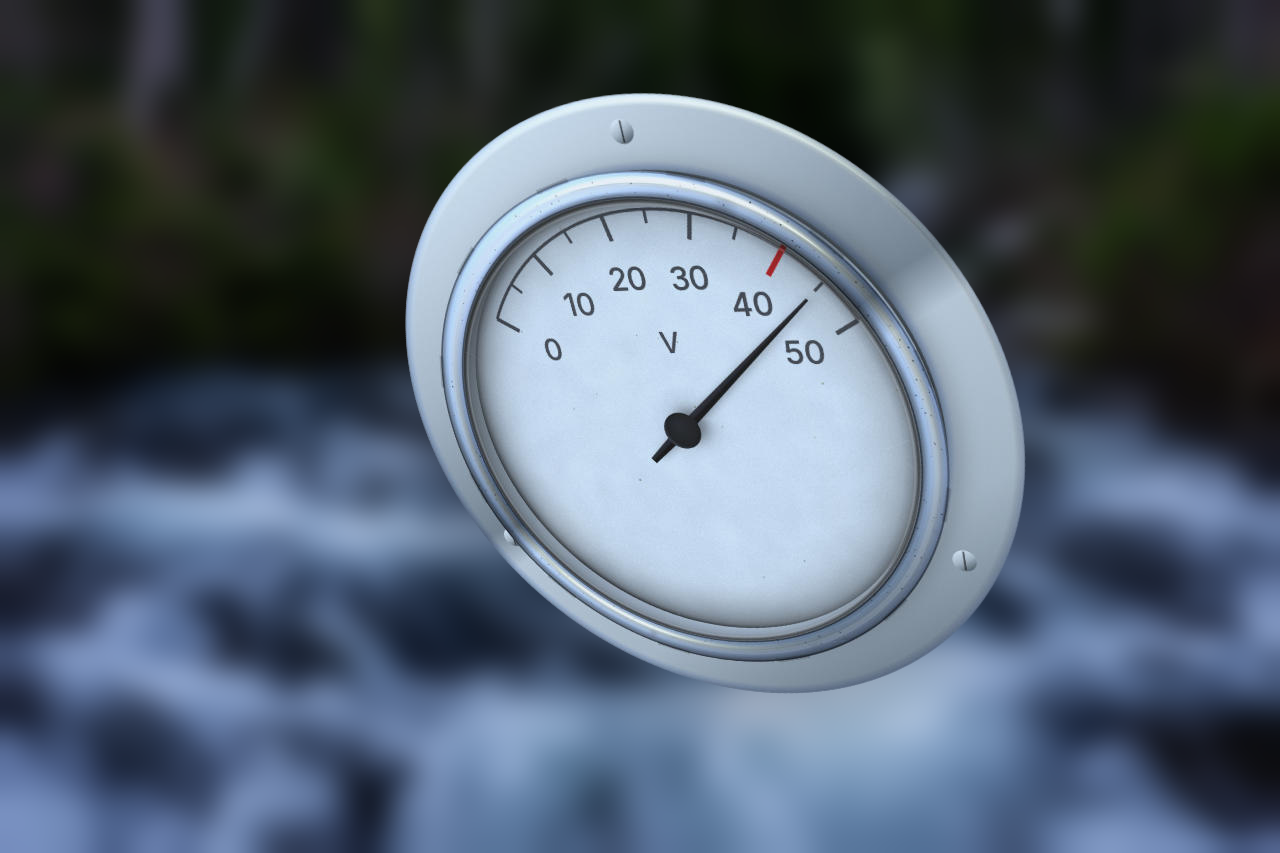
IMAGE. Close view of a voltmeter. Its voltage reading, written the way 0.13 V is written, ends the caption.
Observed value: 45 V
